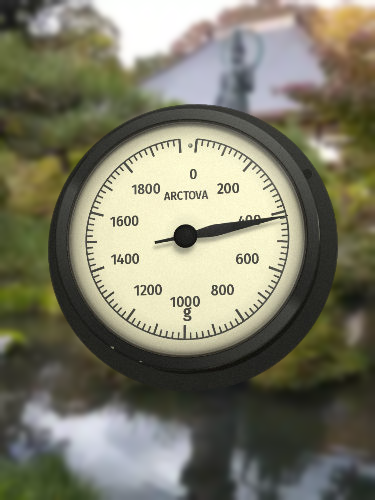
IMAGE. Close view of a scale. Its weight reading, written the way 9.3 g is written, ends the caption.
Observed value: 420 g
